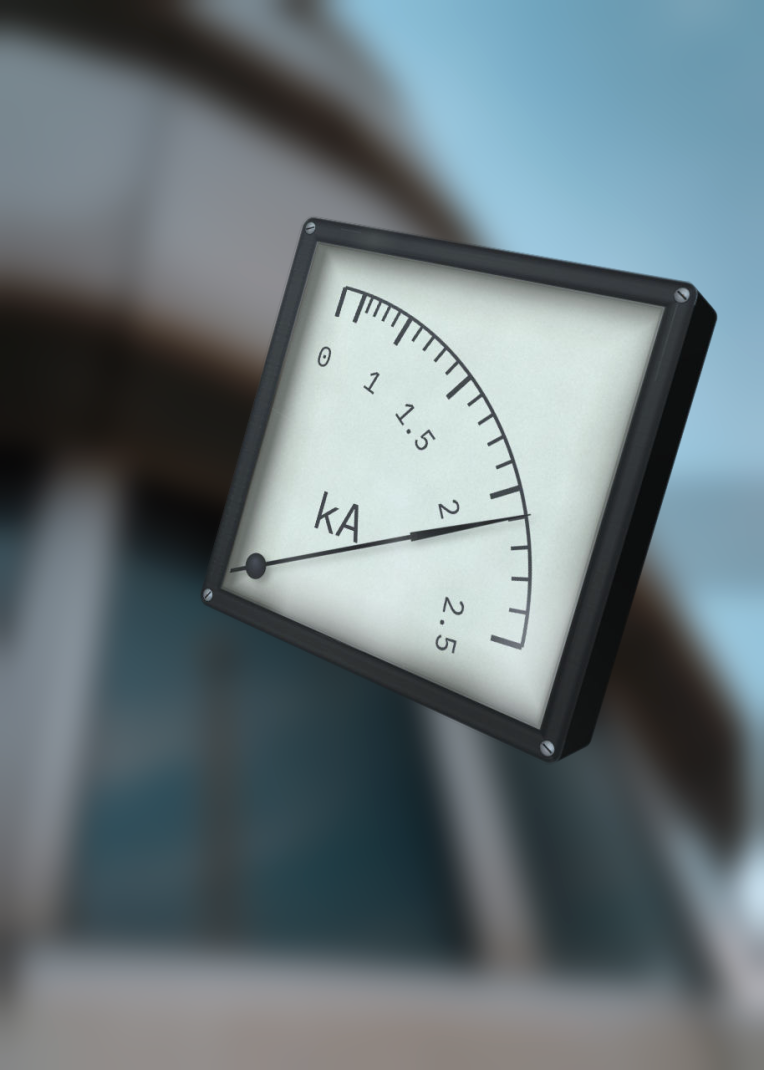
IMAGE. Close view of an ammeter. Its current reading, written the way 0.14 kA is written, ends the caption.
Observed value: 2.1 kA
